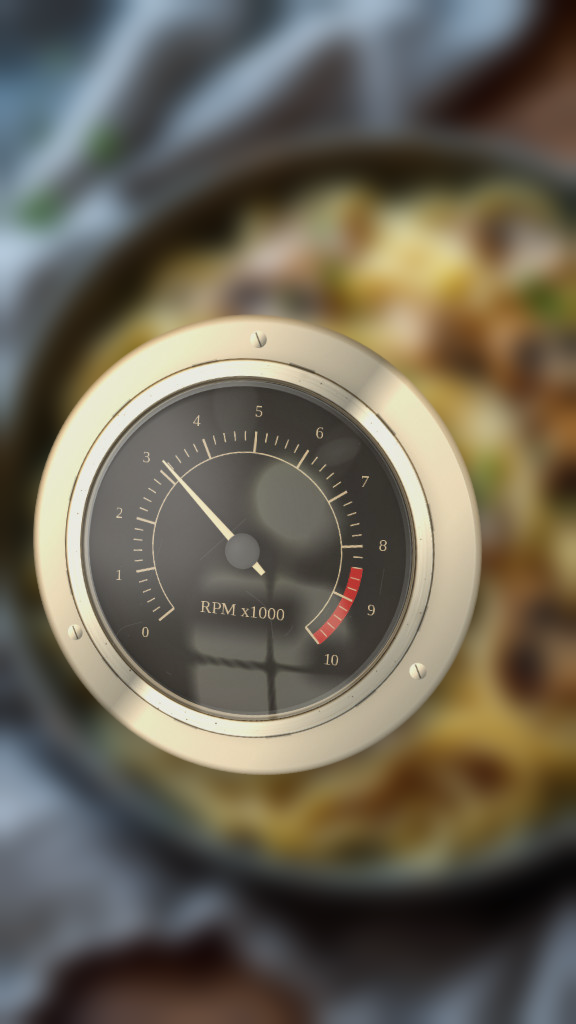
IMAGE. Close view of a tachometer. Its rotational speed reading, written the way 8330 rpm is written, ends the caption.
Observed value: 3200 rpm
